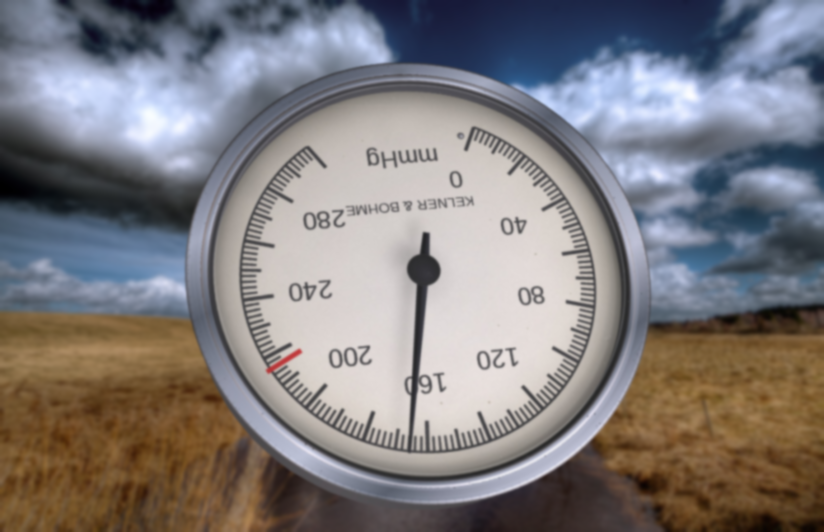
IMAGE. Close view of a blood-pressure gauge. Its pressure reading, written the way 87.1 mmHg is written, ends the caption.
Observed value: 166 mmHg
